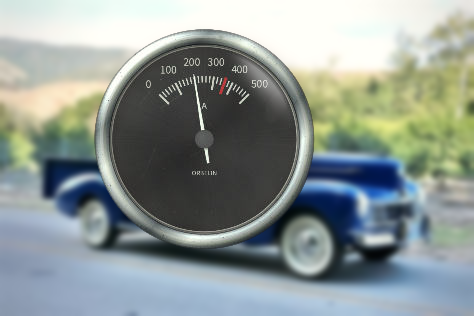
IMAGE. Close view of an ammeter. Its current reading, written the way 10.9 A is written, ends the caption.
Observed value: 200 A
